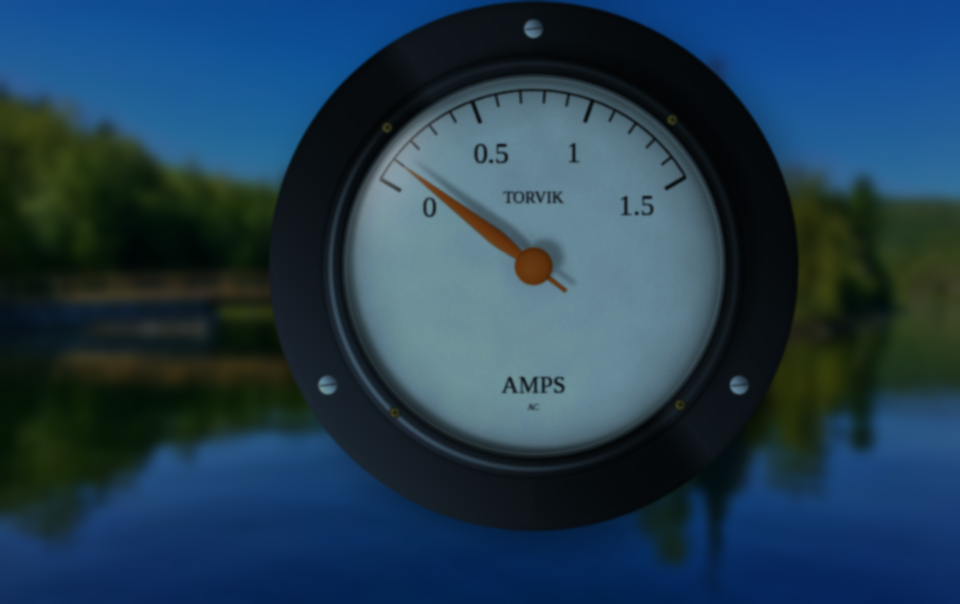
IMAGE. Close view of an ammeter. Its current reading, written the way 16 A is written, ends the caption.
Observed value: 0.1 A
